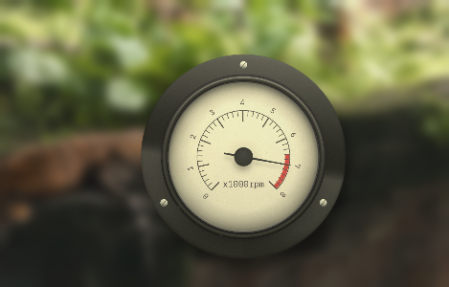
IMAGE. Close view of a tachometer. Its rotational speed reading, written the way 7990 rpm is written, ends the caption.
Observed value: 7000 rpm
